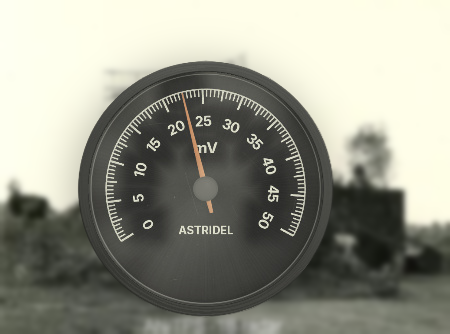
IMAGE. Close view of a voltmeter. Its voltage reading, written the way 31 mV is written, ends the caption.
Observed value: 22.5 mV
